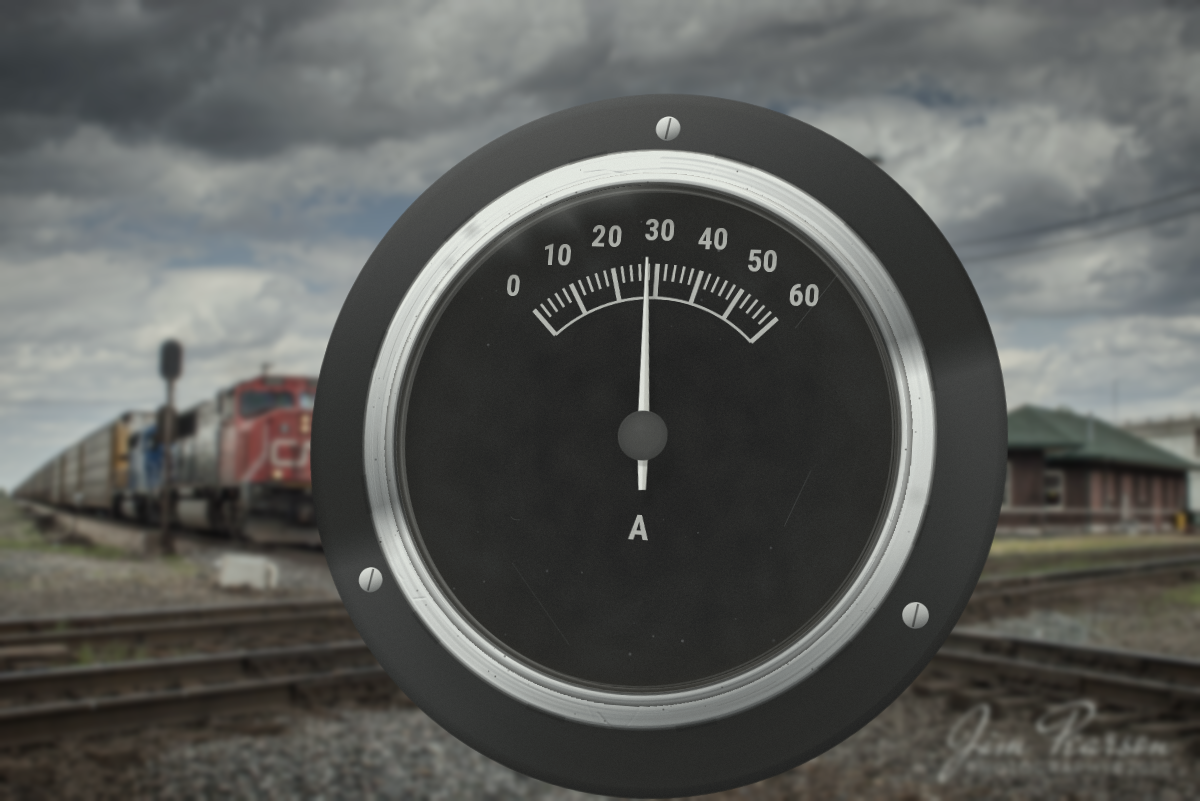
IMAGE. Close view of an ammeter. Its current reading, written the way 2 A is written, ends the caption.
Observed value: 28 A
